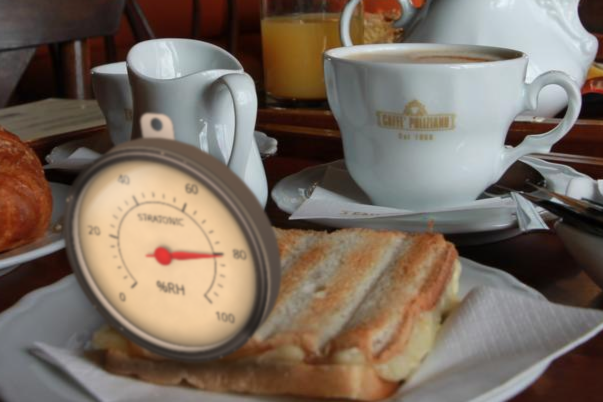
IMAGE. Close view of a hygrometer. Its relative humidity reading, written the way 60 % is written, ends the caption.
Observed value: 80 %
